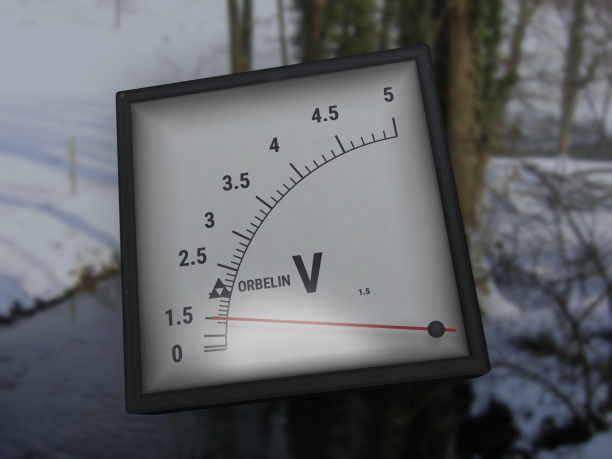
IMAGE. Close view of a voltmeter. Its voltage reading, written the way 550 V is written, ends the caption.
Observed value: 1.5 V
